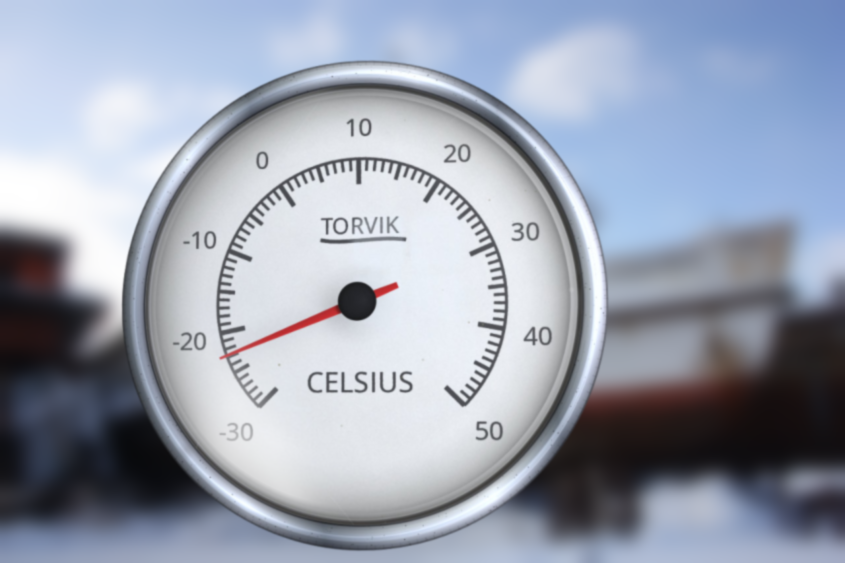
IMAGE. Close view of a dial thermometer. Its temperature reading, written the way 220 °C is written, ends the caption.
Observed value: -23 °C
